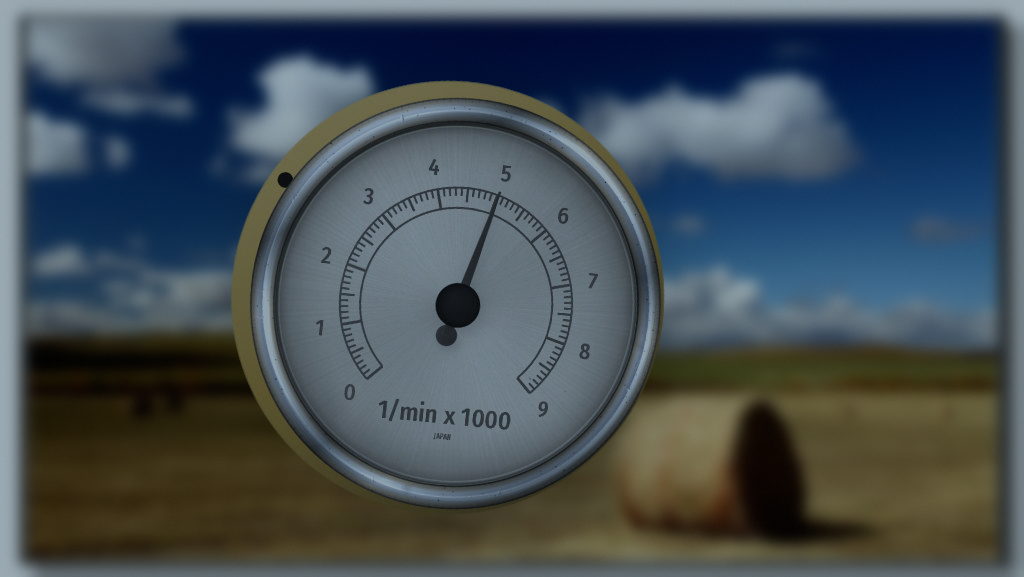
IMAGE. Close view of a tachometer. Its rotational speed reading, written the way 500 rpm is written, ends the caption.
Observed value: 5000 rpm
